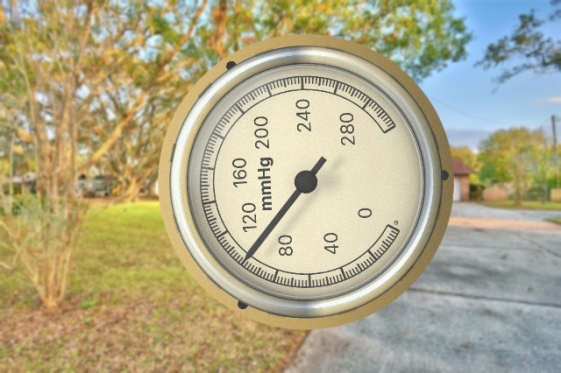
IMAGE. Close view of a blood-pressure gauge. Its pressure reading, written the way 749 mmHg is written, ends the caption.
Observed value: 100 mmHg
